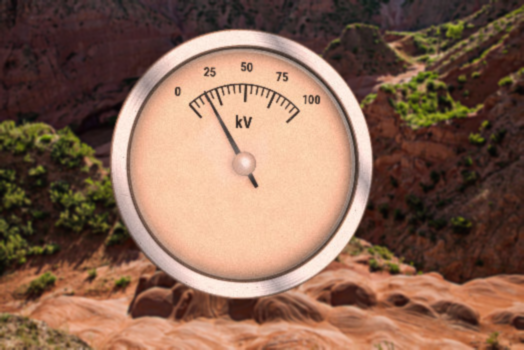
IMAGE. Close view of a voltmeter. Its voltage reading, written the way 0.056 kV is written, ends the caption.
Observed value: 15 kV
